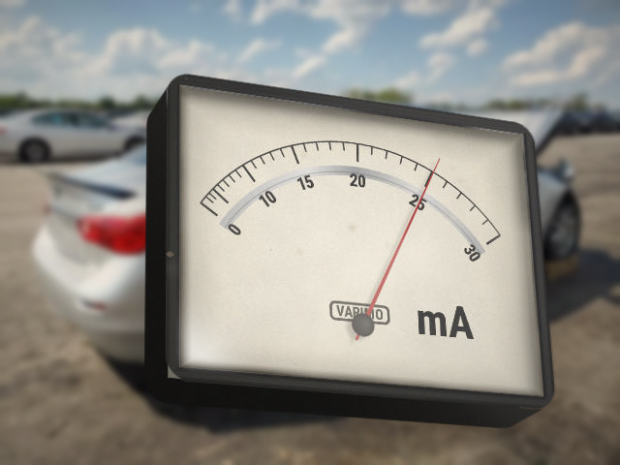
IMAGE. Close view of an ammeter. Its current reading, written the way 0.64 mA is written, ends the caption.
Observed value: 25 mA
